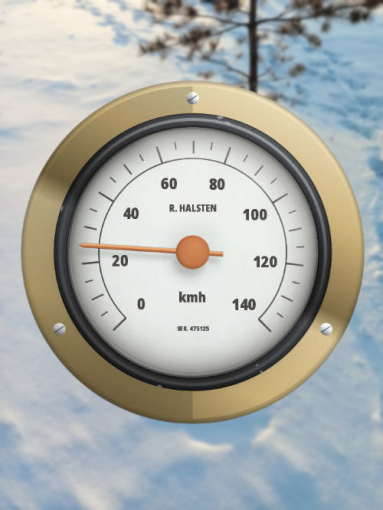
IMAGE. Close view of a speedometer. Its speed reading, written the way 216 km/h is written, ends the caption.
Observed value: 25 km/h
